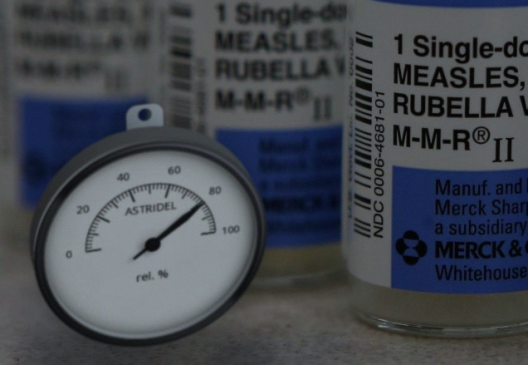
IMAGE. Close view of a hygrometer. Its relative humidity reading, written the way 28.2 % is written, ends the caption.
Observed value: 80 %
